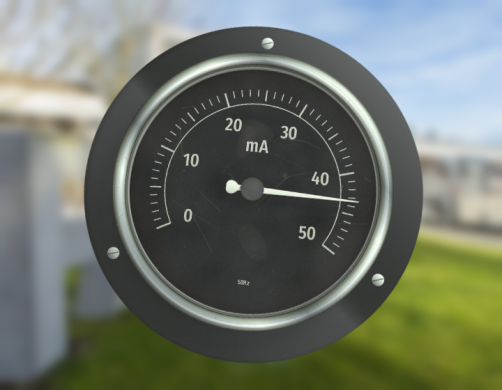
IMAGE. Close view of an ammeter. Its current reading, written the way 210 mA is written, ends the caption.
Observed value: 43.5 mA
